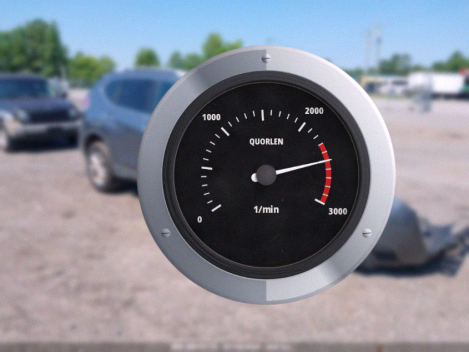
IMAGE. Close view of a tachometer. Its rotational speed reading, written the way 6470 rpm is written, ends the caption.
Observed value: 2500 rpm
